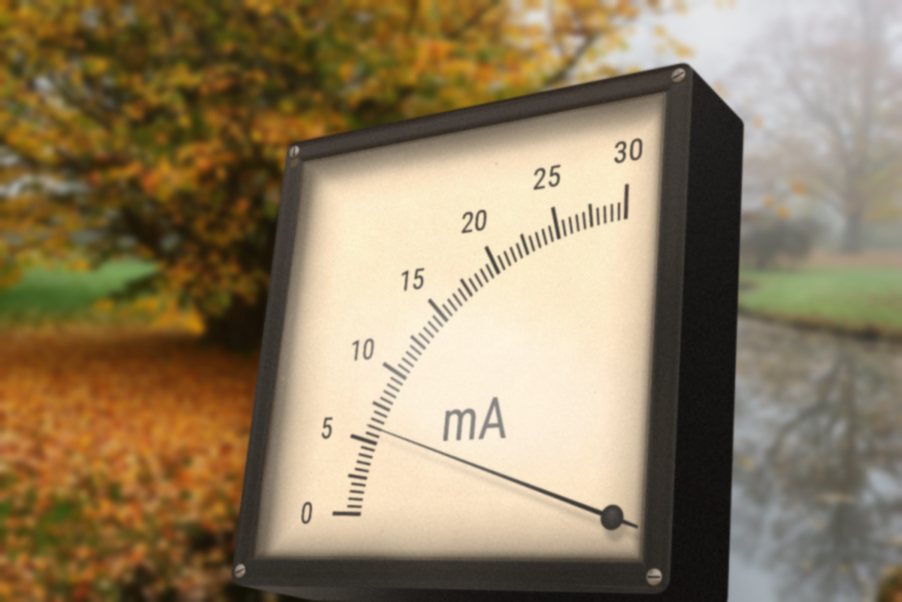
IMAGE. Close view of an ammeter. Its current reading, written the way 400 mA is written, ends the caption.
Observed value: 6 mA
